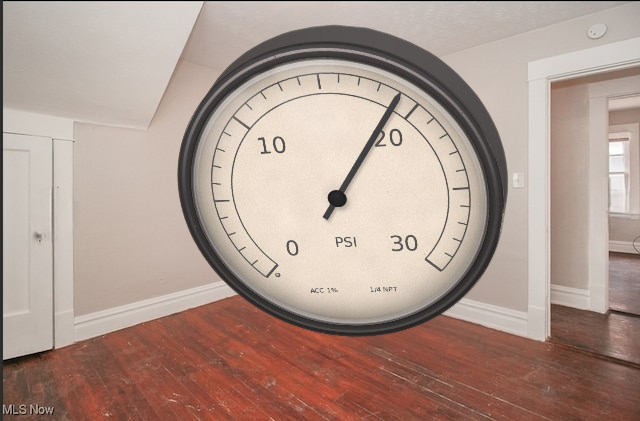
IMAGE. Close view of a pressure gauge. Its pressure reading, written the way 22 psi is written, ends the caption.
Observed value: 19 psi
